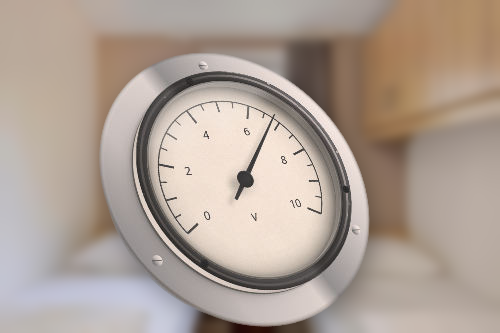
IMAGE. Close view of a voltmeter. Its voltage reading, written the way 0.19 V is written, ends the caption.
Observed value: 6.75 V
